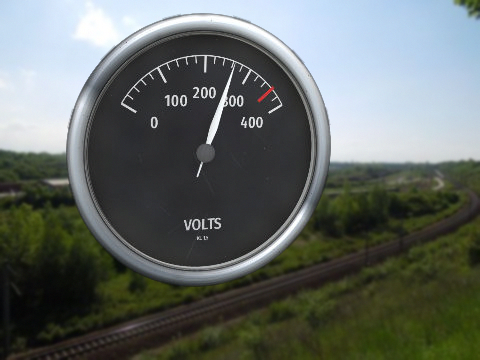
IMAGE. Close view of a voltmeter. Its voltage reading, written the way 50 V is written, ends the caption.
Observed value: 260 V
